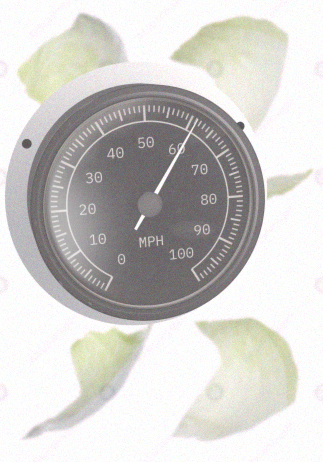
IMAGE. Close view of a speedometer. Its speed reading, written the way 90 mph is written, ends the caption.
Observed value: 61 mph
